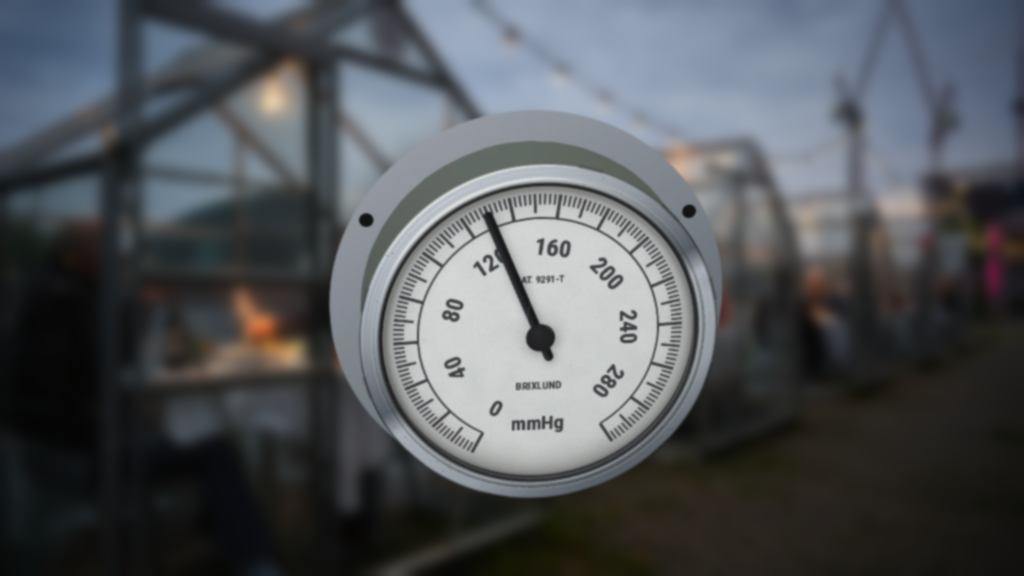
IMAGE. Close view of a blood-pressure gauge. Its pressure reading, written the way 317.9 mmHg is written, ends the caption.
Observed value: 130 mmHg
